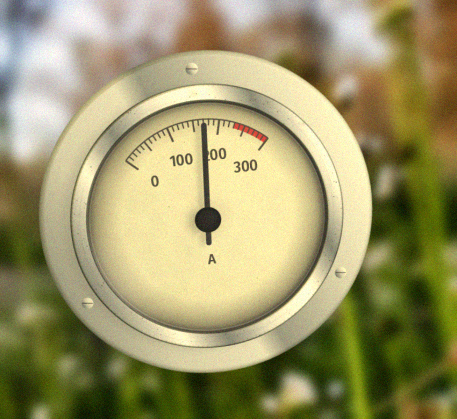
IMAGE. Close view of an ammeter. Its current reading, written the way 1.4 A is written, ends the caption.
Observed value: 170 A
